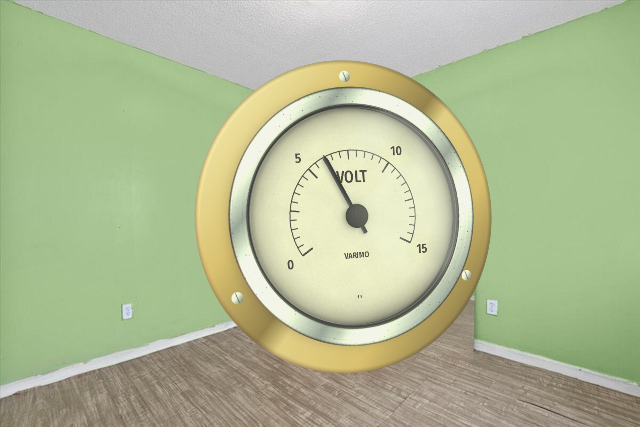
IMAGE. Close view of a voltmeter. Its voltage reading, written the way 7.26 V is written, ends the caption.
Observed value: 6 V
